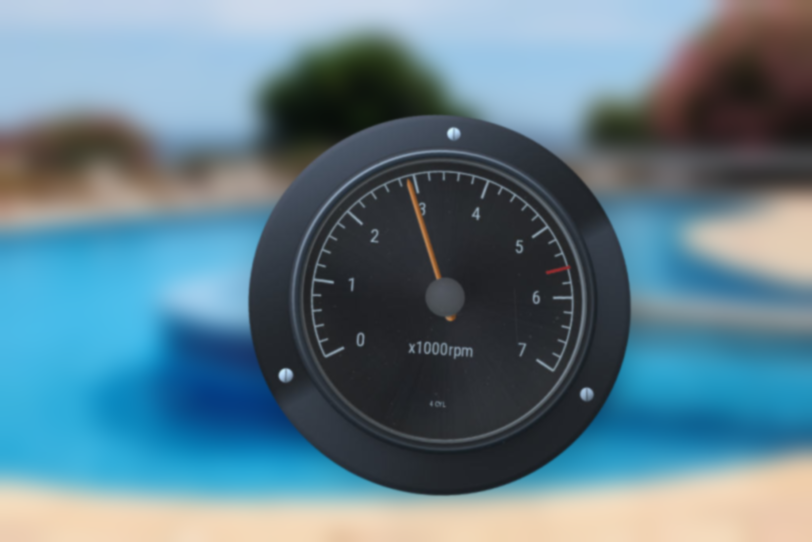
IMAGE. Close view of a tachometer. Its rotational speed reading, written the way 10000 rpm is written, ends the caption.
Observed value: 2900 rpm
